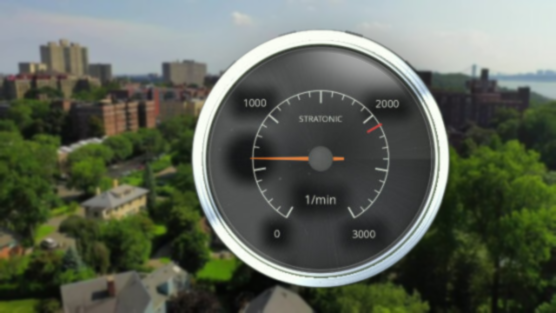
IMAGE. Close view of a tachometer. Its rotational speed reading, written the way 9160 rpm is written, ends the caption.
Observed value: 600 rpm
